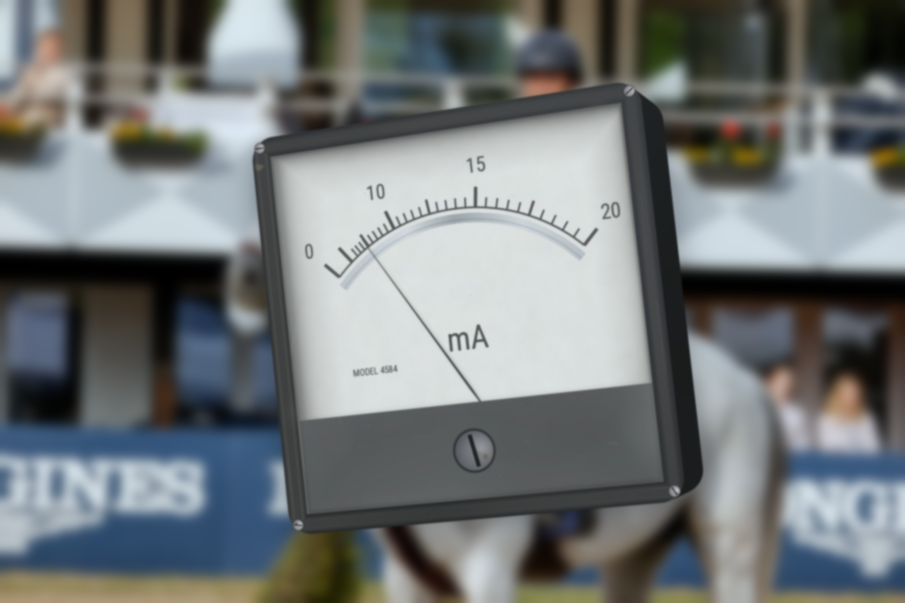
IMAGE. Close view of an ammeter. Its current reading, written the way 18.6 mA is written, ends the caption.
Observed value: 7.5 mA
